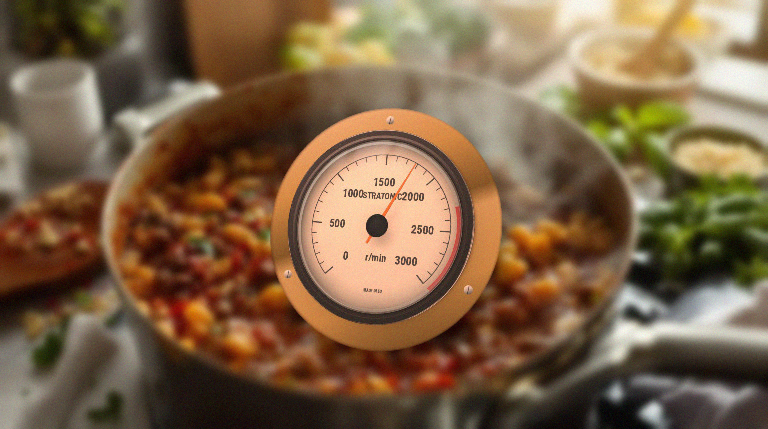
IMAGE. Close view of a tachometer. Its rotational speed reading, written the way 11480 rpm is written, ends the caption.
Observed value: 1800 rpm
